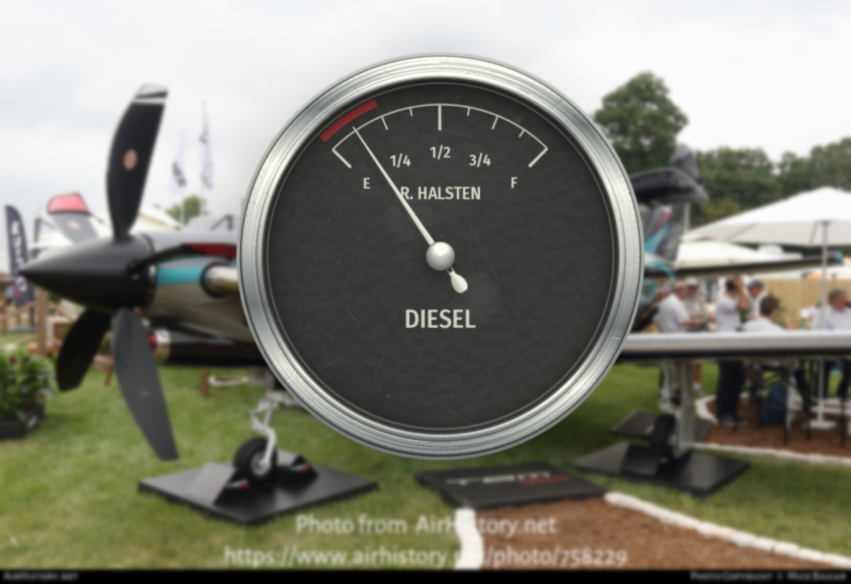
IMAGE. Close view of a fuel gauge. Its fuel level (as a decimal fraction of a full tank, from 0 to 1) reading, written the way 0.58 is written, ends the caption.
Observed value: 0.125
